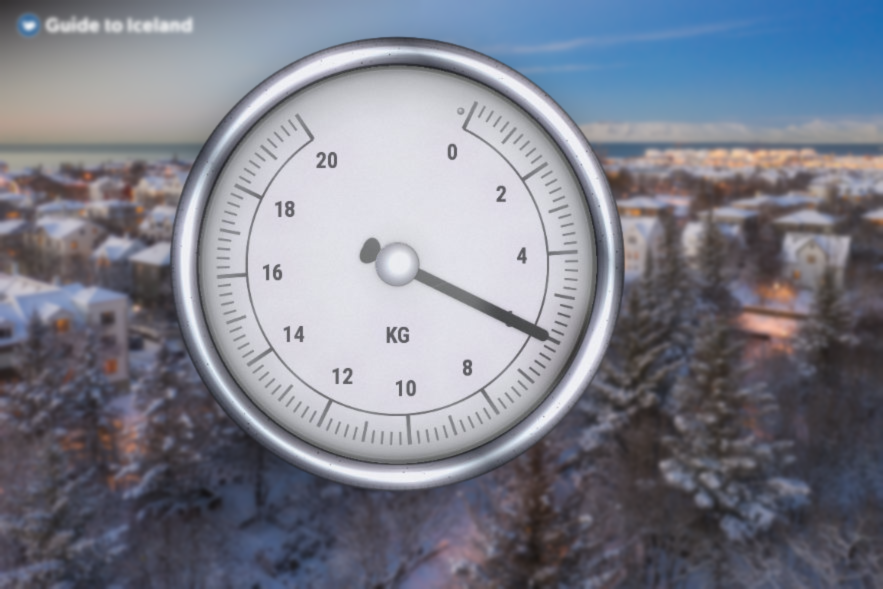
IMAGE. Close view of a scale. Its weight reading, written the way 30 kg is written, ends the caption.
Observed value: 6 kg
